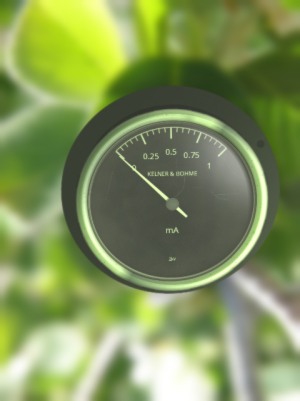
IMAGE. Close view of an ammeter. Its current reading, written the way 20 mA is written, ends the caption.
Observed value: 0 mA
